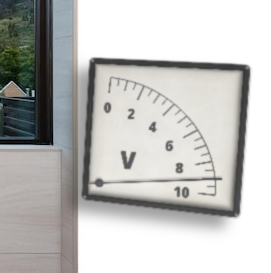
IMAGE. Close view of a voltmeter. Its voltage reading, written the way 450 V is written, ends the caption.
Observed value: 9 V
